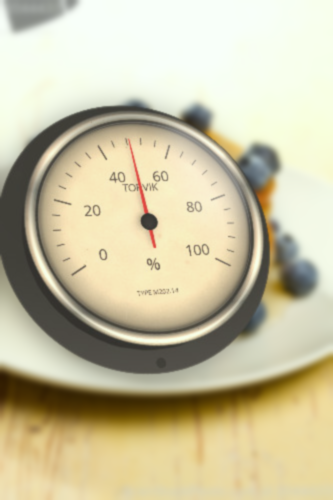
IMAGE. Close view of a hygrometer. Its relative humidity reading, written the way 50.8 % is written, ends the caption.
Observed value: 48 %
